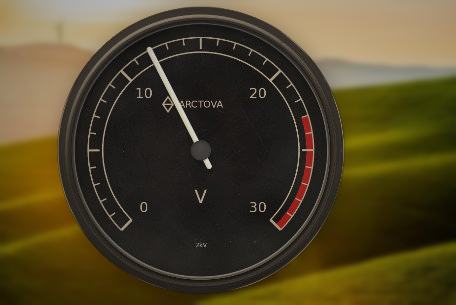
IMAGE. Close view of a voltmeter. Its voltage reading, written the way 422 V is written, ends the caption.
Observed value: 12 V
